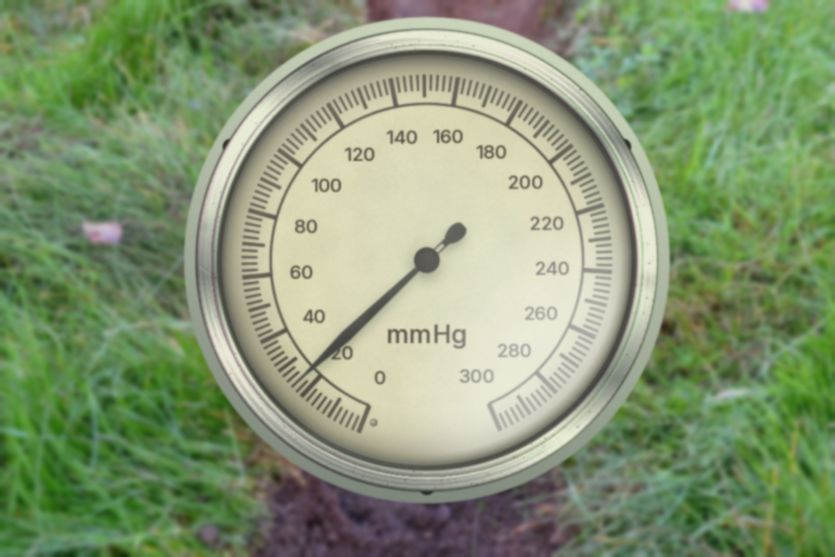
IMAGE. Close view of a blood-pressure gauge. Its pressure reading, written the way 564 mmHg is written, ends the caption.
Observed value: 24 mmHg
